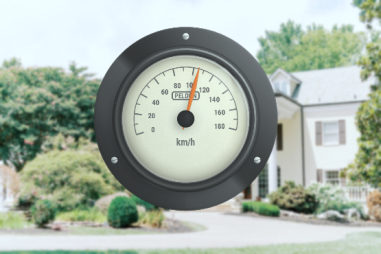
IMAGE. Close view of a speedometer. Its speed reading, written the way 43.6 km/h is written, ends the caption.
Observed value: 105 km/h
